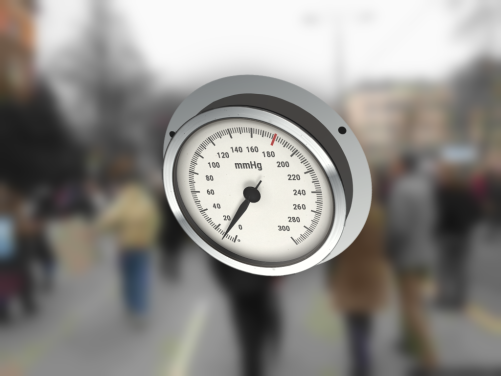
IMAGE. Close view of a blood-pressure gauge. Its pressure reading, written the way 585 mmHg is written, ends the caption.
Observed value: 10 mmHg
